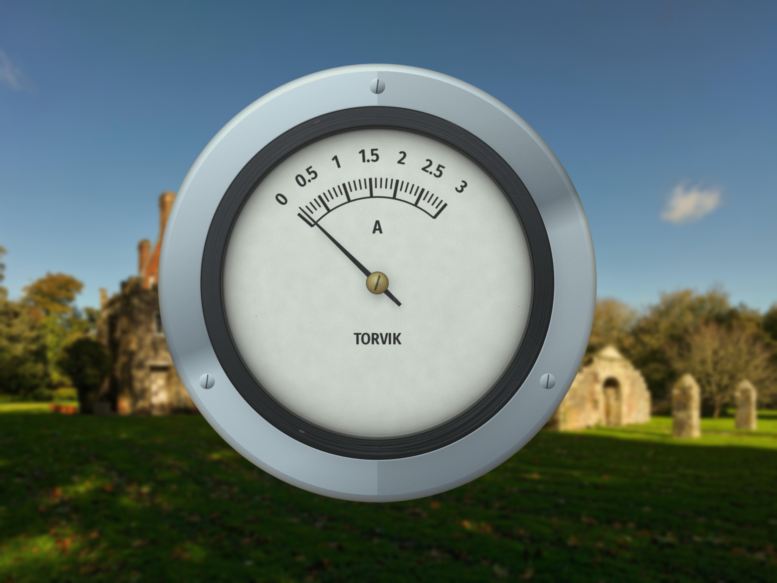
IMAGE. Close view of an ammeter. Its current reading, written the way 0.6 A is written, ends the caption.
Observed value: 0.1 A
